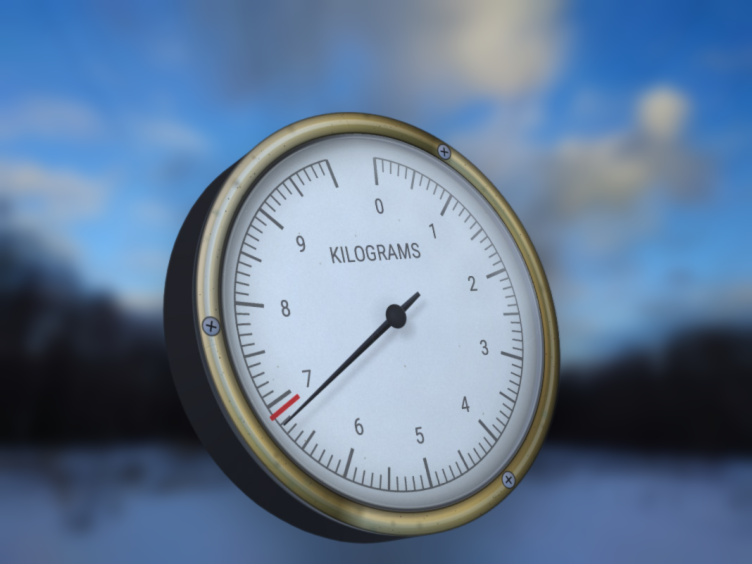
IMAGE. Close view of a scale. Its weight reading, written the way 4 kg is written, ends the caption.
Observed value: 6.8 kg
